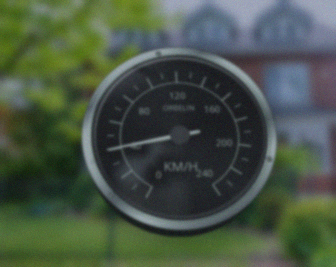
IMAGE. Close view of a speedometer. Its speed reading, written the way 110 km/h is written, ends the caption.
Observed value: 40 km/h
